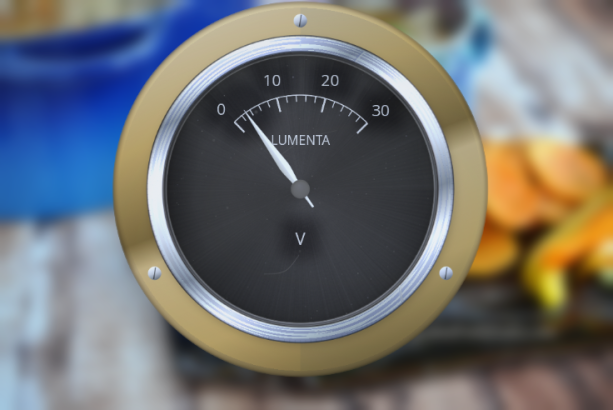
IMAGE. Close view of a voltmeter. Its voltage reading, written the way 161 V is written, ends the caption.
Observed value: 3 V
